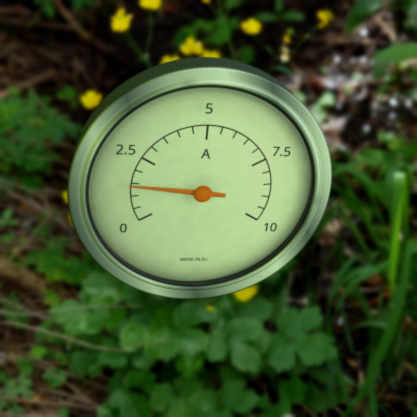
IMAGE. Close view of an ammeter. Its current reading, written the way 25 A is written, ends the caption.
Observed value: 1.5 A
